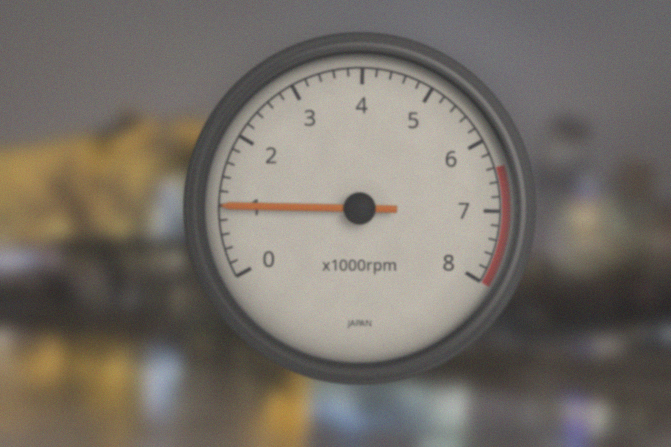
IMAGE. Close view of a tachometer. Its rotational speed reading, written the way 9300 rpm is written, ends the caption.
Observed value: 1000 rpm
